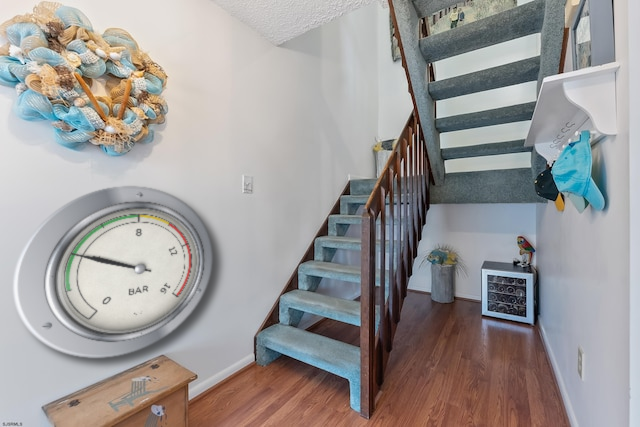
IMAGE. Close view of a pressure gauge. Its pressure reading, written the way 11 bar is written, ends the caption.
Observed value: 4 bar
